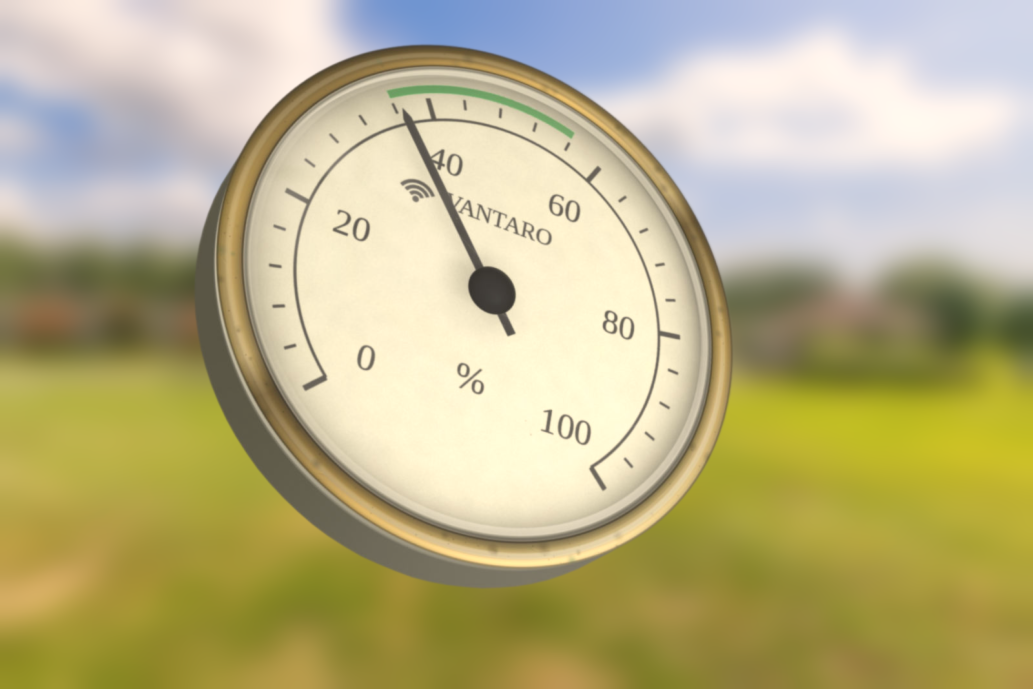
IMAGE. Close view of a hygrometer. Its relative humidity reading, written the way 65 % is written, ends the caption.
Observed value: 36 %
